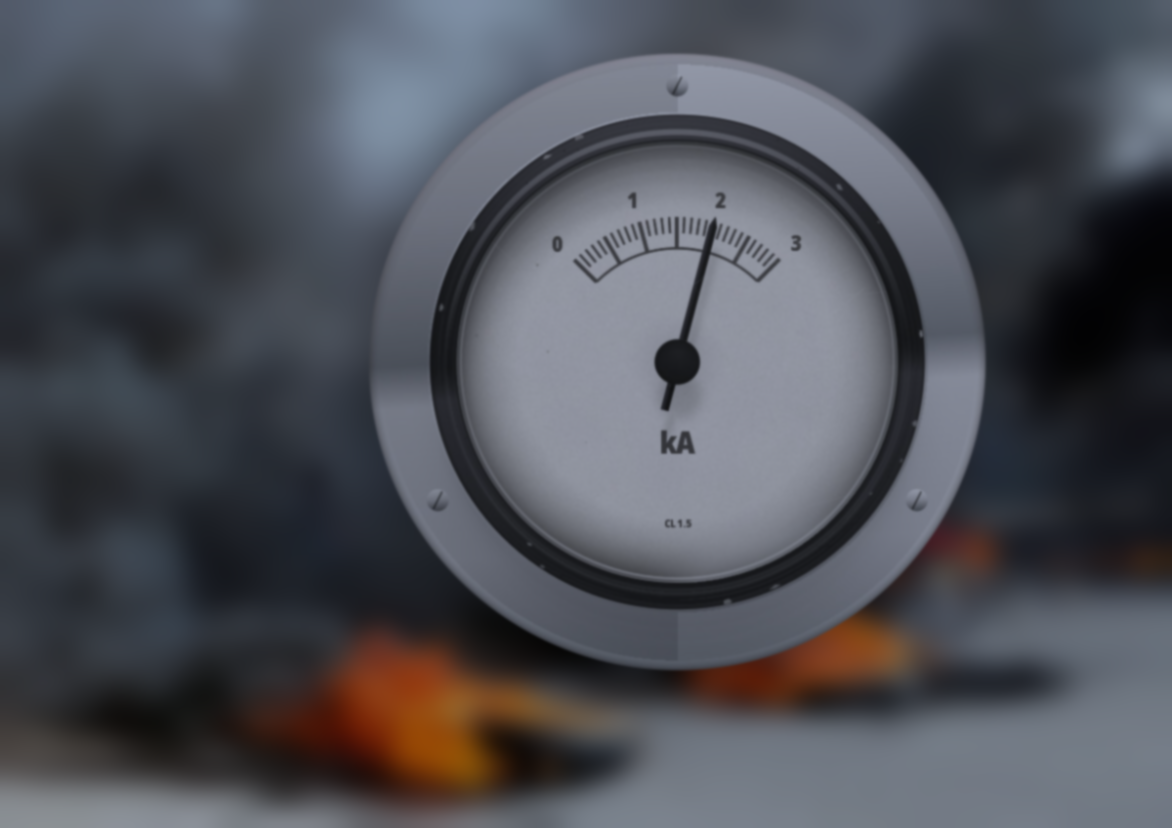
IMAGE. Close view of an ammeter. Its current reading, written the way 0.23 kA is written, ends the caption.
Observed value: 2 kA
